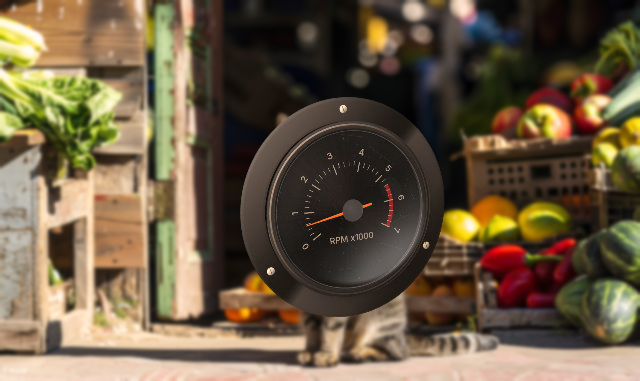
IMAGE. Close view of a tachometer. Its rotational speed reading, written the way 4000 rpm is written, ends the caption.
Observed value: 600 rpm
